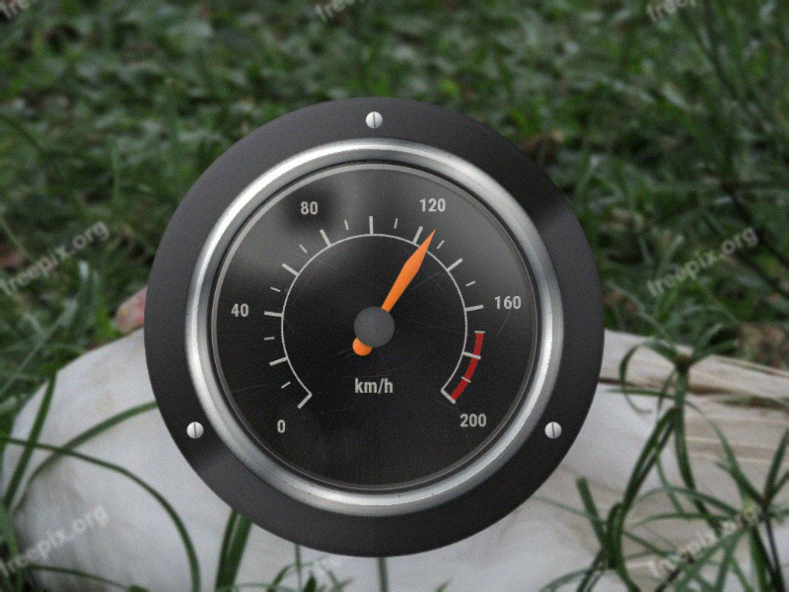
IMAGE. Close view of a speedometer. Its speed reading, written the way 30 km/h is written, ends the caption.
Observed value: 125 km/h
